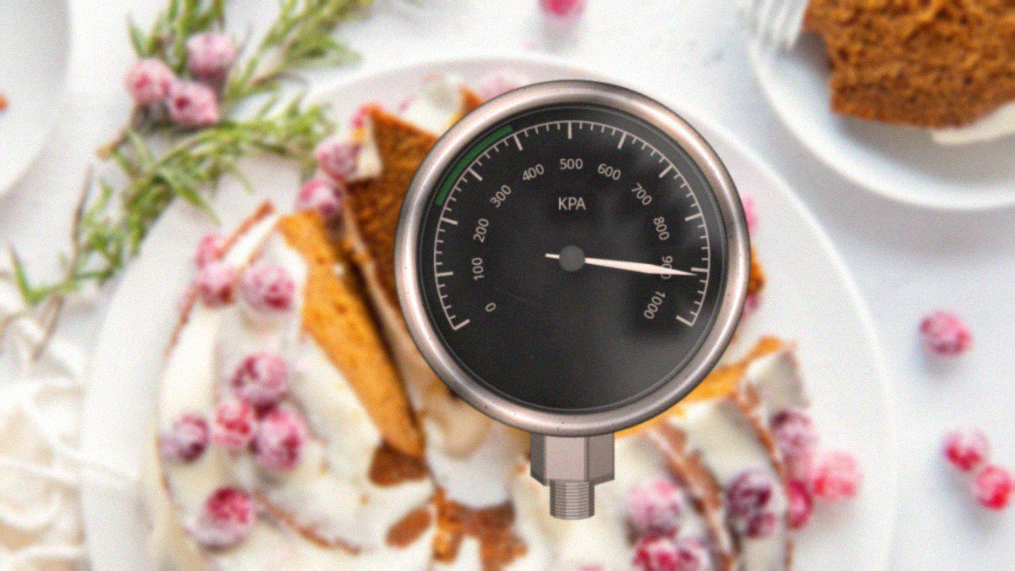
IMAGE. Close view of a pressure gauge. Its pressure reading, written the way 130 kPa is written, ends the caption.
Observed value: 910 kPa
